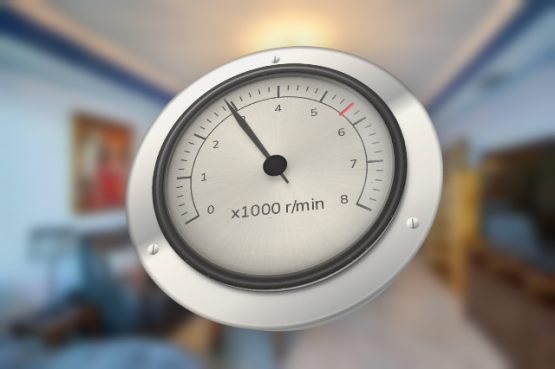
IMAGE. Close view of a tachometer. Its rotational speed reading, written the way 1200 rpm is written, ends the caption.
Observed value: 2900 rpm
